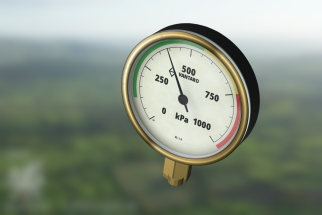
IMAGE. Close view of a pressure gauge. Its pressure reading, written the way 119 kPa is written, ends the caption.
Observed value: 400 kPa
